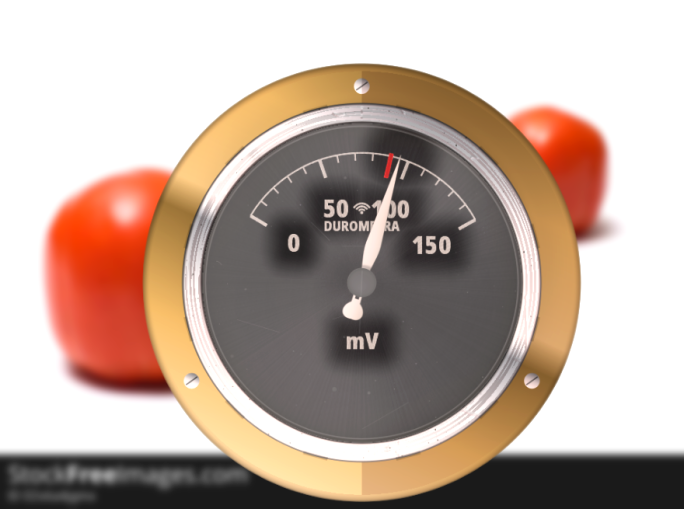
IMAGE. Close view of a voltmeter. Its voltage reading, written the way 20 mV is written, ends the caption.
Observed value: 95 mV
